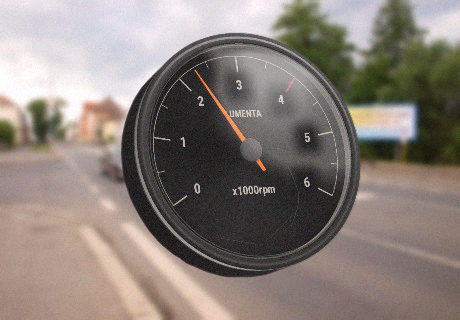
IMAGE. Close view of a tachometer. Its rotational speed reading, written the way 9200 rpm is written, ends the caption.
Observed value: 2250 rpm
